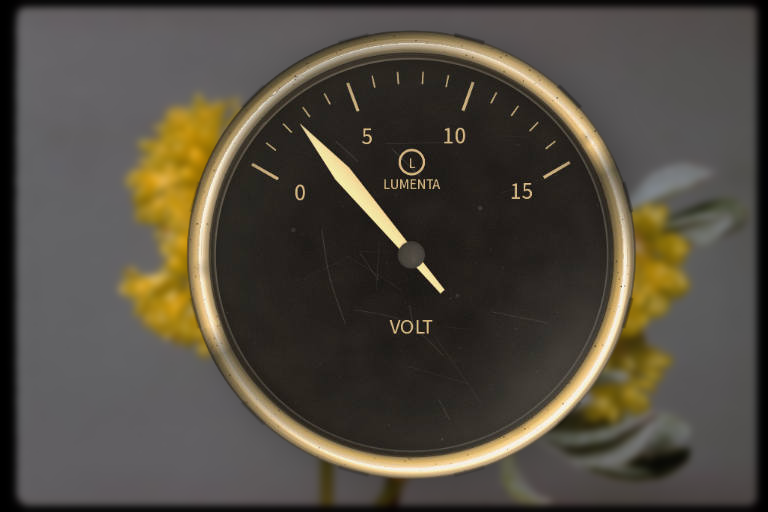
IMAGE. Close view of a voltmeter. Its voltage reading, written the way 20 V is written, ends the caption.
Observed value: 2.5 V
